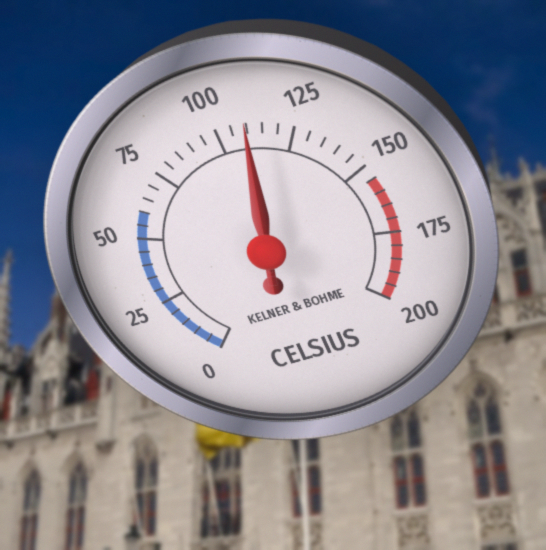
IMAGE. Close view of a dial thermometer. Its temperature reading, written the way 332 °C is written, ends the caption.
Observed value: 110 °C
